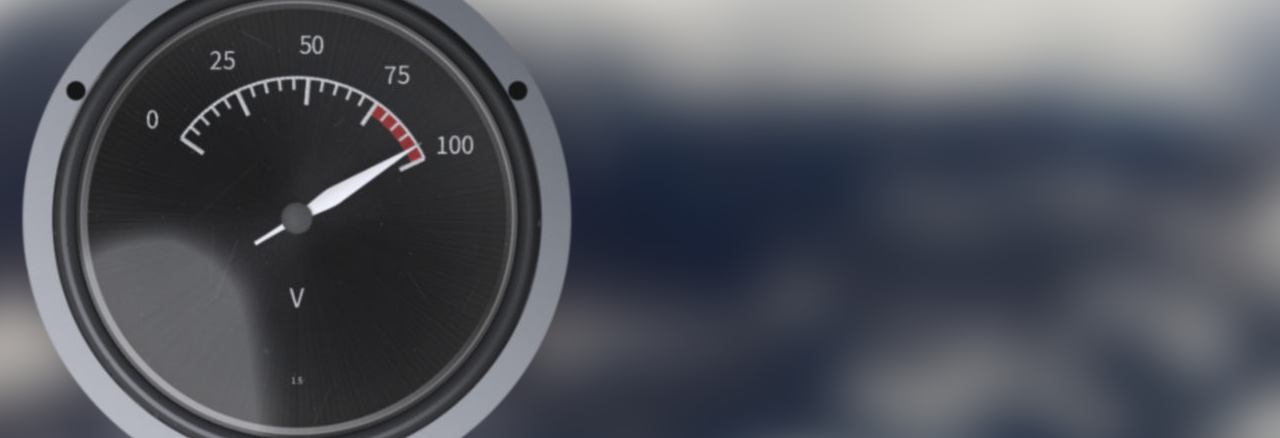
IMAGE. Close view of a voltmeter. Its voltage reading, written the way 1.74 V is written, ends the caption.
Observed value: 95 V
